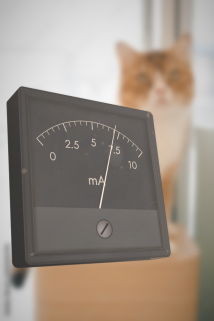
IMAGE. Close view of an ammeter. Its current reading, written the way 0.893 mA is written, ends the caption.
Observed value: 7 mA
